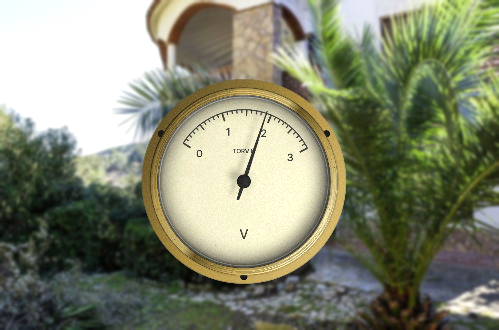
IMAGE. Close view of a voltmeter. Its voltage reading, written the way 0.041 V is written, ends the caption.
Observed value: 1.9 V
